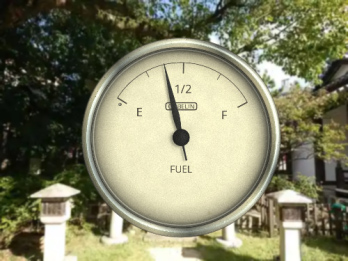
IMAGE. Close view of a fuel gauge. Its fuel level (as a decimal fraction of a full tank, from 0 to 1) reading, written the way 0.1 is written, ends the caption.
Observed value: 0.375
